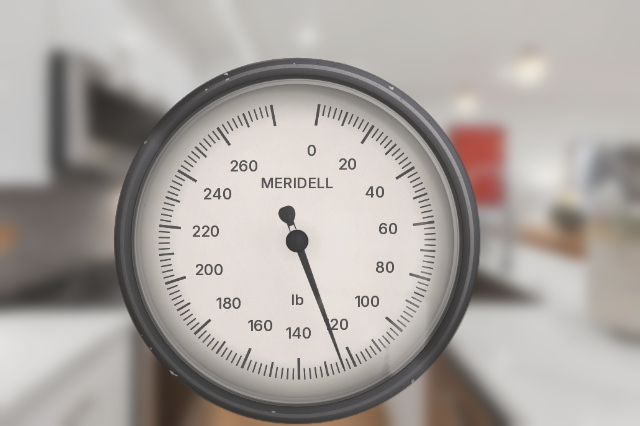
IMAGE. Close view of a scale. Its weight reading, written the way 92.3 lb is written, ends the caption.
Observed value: 124 lb
